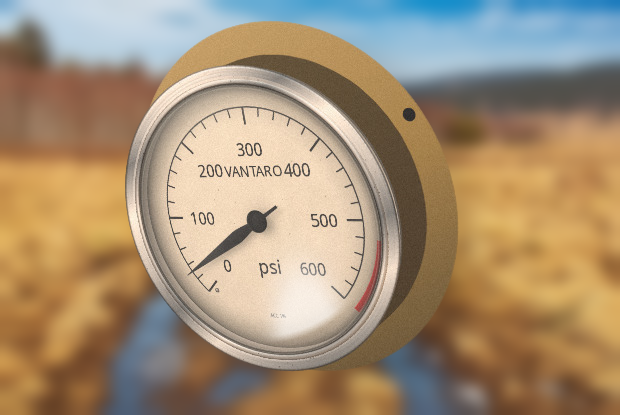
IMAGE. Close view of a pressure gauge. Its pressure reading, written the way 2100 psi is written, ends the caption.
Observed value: 30 psi
